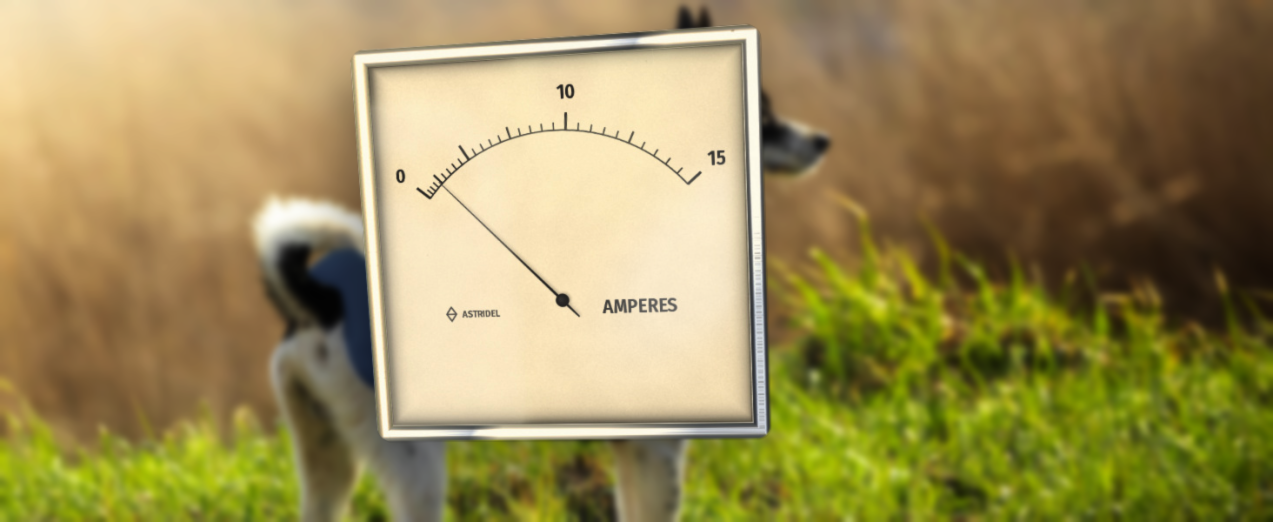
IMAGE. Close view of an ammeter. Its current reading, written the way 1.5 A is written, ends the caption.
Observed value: 2.5 A
